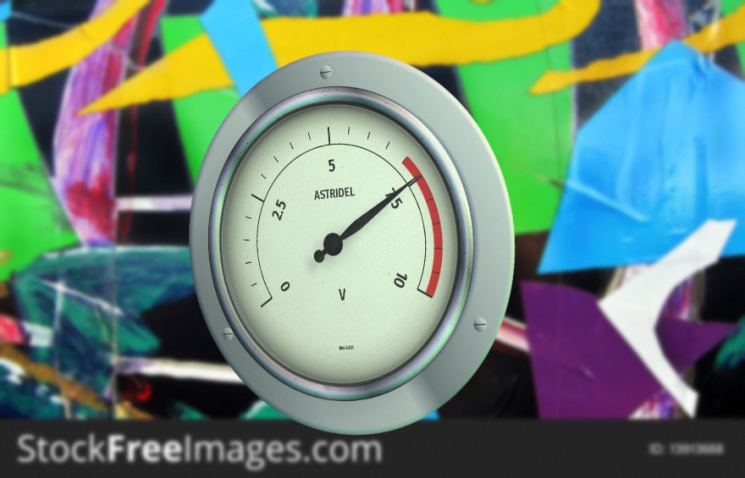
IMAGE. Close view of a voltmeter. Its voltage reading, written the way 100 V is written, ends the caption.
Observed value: 7.5 V
